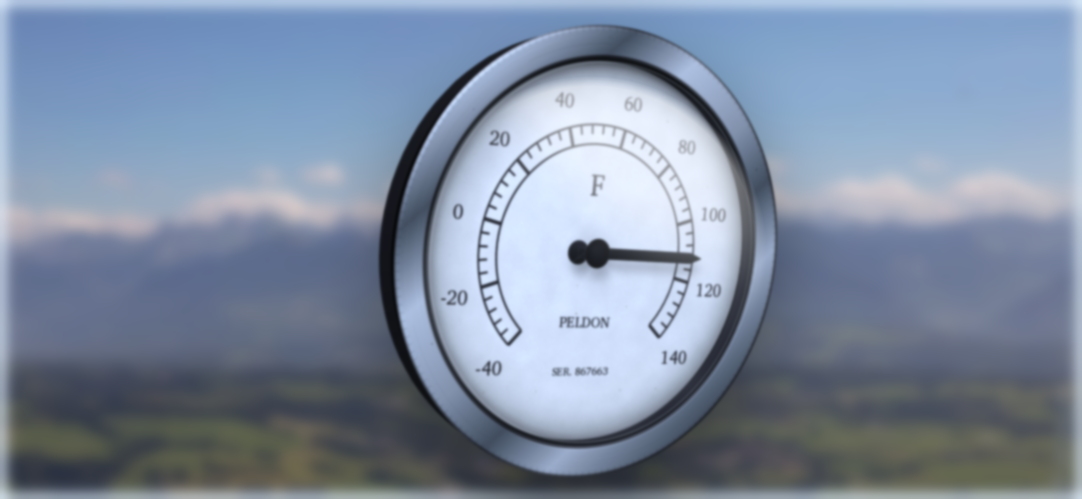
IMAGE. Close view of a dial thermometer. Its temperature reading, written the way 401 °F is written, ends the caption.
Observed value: 112 °F
